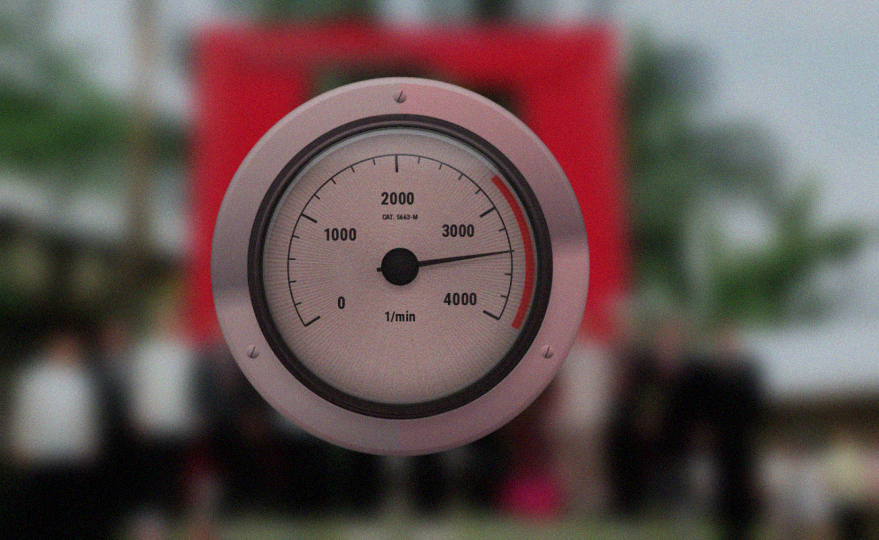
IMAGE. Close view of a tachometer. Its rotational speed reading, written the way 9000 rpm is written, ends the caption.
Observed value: 3400 rpm
